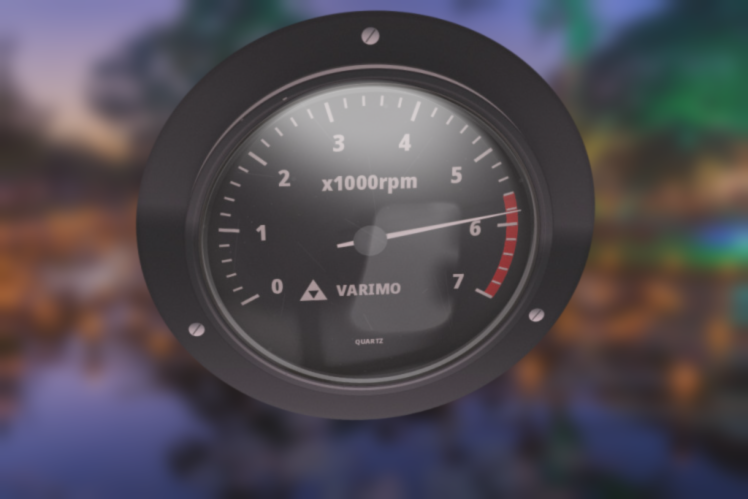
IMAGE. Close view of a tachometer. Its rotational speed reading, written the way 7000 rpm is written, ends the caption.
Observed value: 5800 rpm
